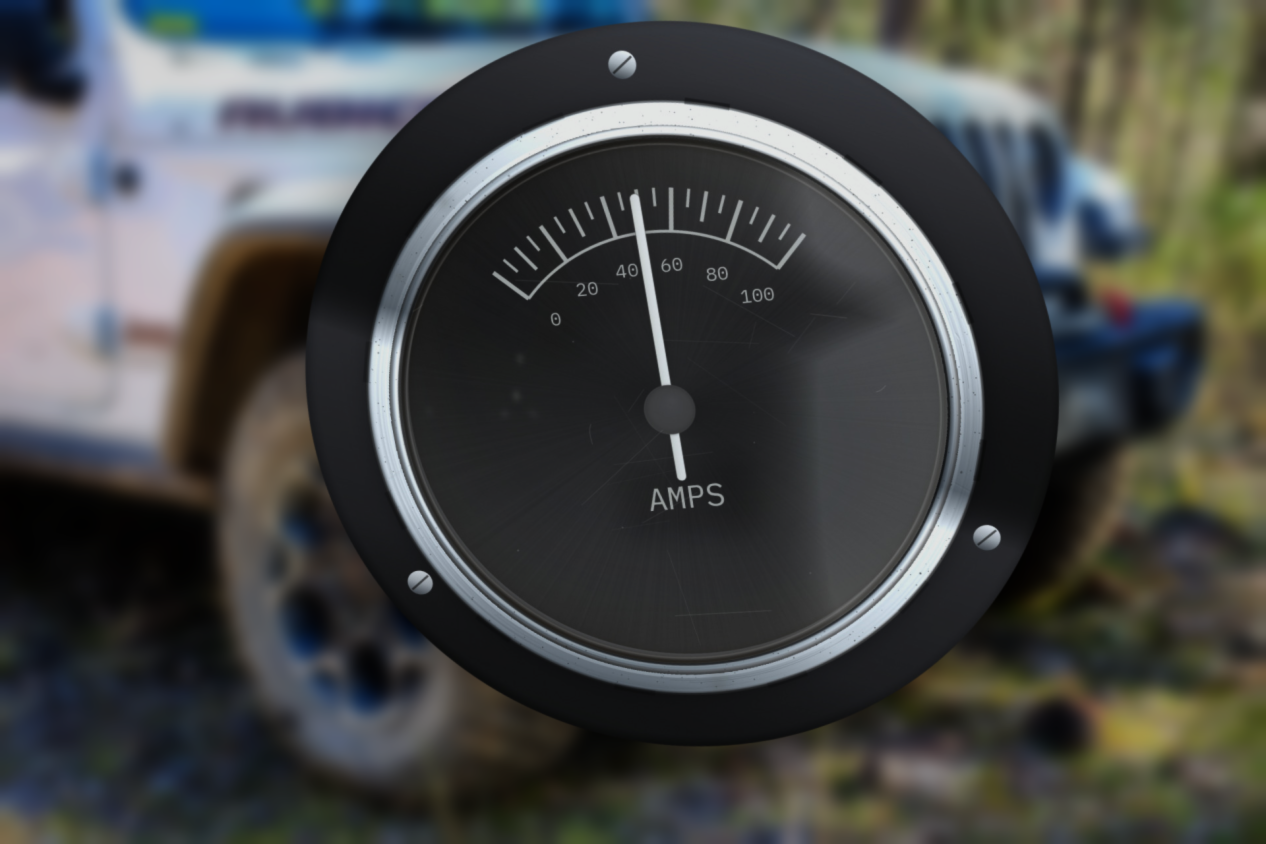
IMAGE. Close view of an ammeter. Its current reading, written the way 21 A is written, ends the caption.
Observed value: 50 A
